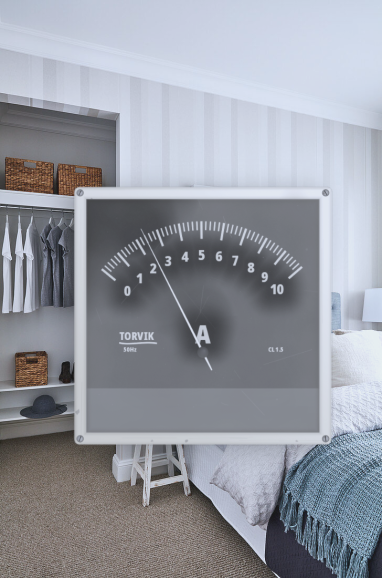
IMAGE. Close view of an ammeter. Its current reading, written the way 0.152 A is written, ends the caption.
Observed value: 2.4 A
